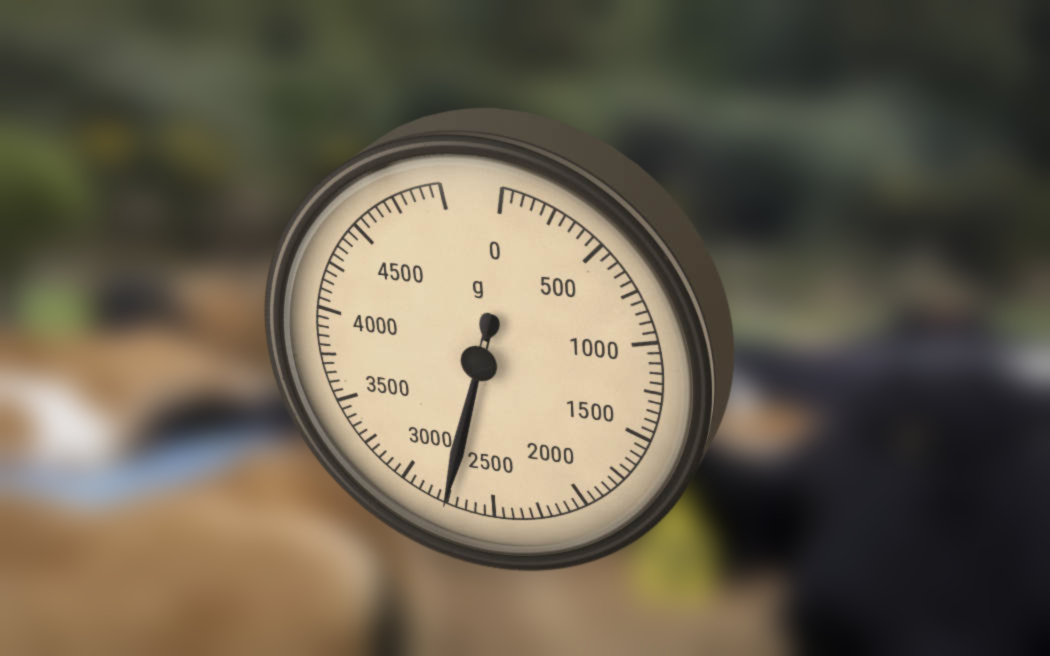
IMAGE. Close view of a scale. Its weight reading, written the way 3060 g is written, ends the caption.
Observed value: 2750 g
